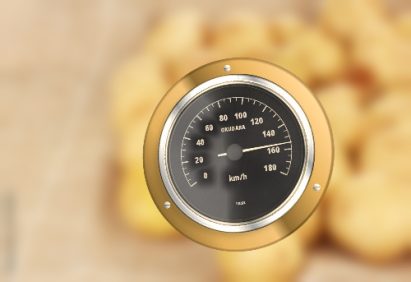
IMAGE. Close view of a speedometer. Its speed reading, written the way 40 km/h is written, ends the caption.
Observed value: 155 km/h
